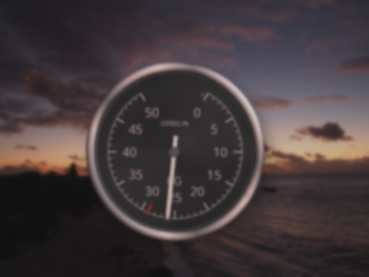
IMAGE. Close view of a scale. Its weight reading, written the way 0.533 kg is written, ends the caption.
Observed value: 26 kg
